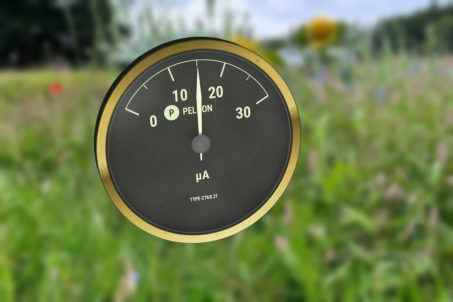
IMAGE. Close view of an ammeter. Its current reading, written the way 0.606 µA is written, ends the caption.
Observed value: 15 µA
